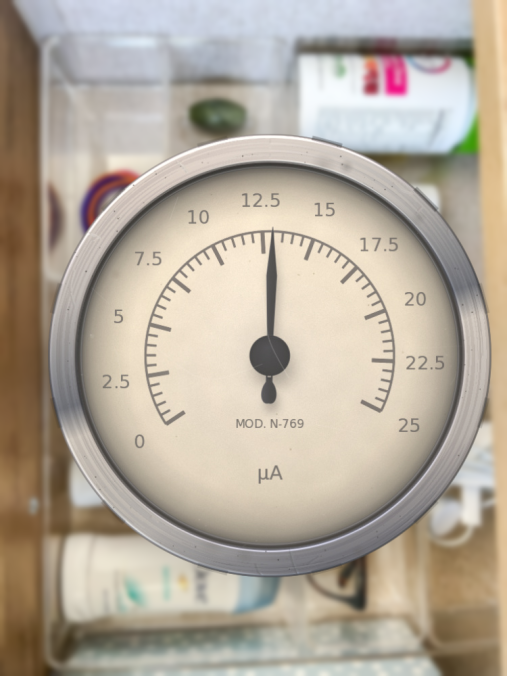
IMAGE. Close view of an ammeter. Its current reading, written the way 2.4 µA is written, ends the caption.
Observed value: 13 µA
